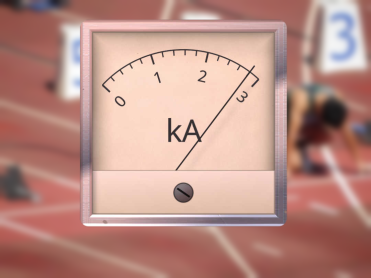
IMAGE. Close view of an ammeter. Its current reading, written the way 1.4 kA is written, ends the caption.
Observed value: 2.8 kA
